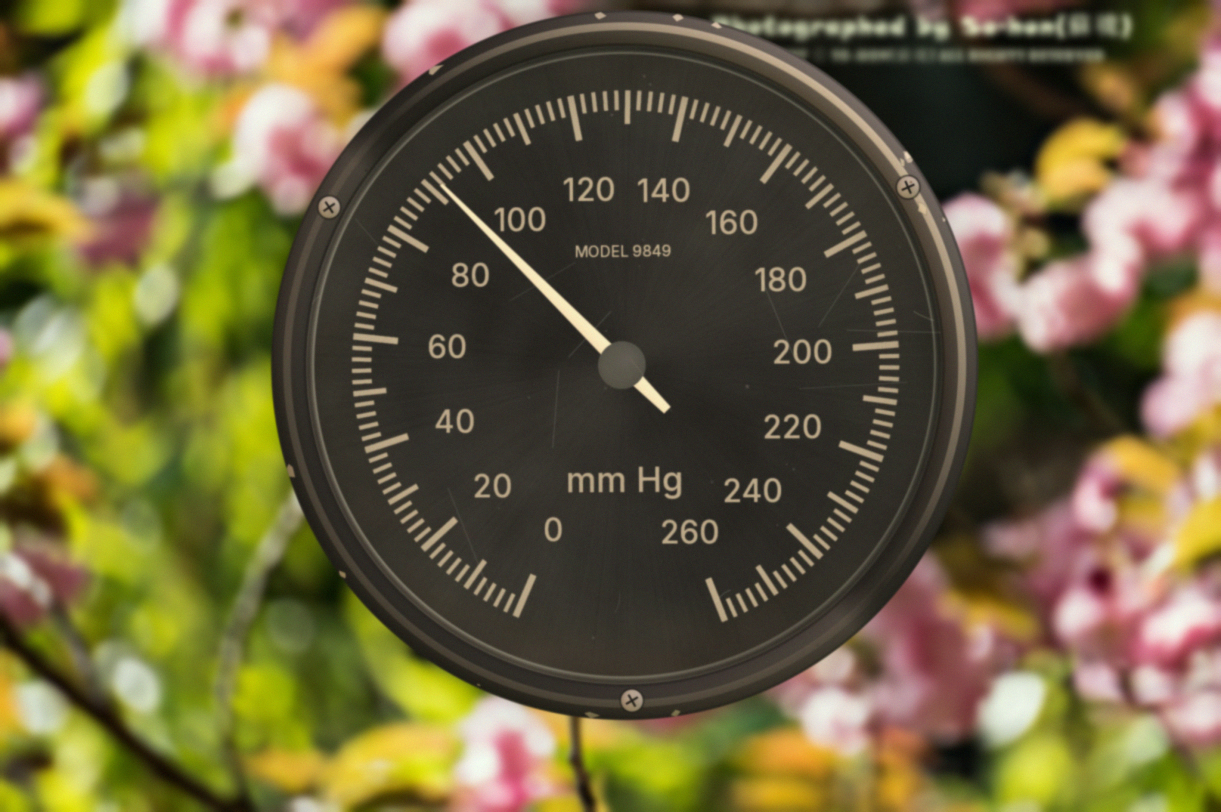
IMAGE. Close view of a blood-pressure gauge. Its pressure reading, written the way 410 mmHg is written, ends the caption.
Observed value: 92 mmHg
